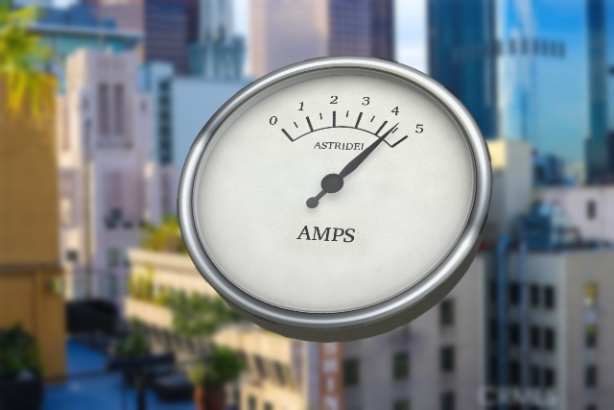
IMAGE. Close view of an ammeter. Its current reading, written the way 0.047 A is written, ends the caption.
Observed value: 4.5 A
